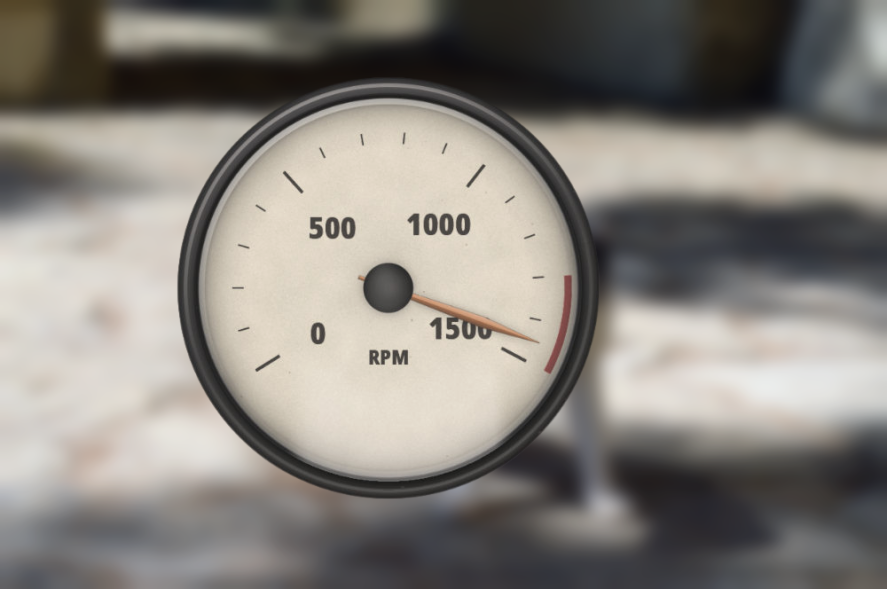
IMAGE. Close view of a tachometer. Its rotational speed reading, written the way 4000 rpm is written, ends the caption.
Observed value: 1450 rpm
